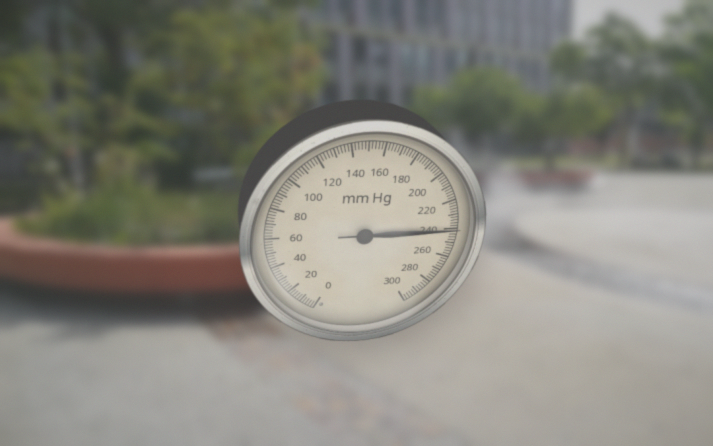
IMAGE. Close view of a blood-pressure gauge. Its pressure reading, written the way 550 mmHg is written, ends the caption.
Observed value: 240 mmHg
